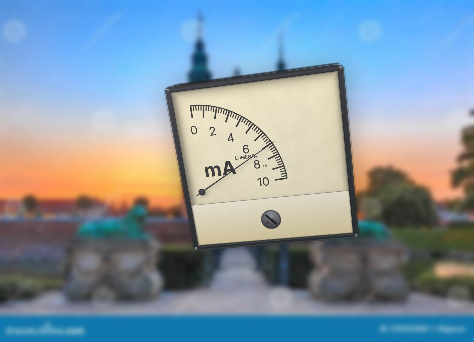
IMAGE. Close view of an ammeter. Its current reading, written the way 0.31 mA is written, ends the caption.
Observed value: 7 mA
